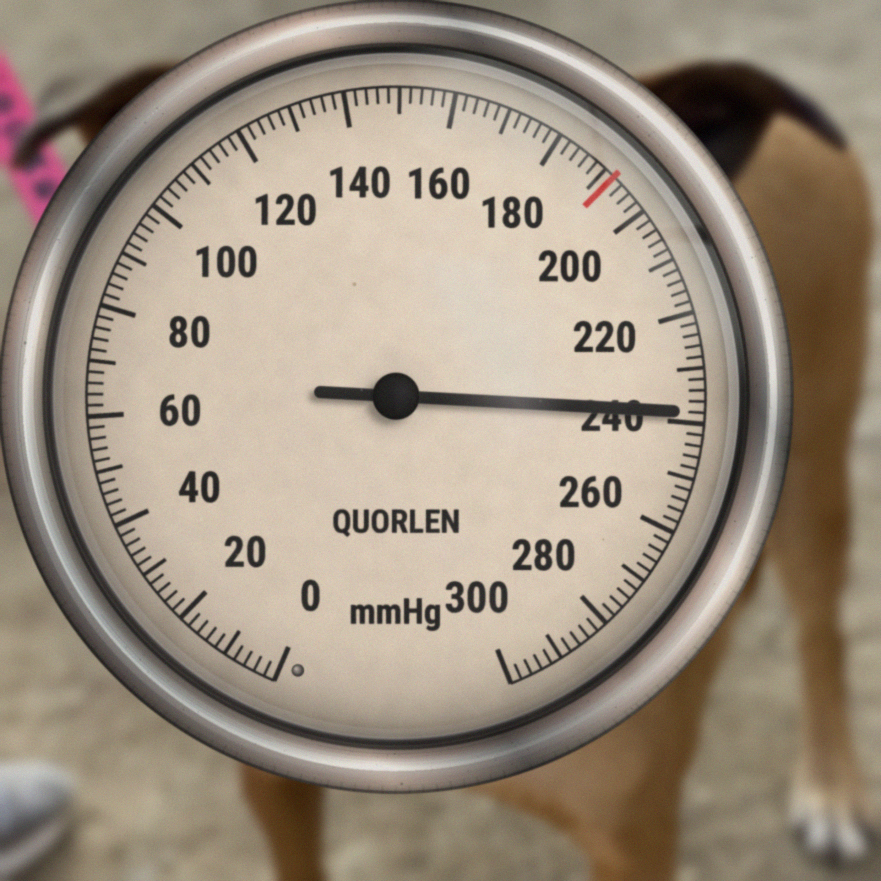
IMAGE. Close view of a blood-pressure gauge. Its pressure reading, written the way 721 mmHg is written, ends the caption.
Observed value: 238 mmHg
